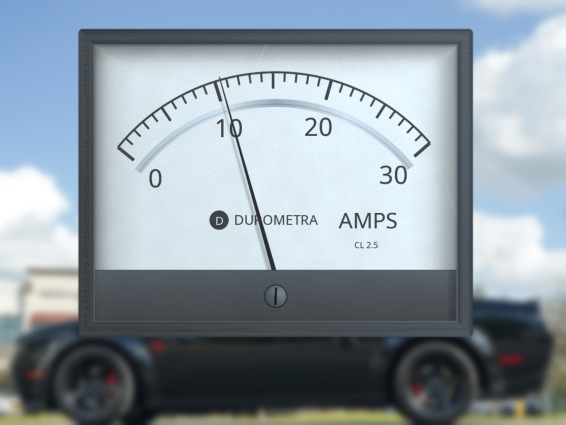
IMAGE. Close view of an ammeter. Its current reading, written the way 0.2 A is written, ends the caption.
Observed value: 10.5 A
